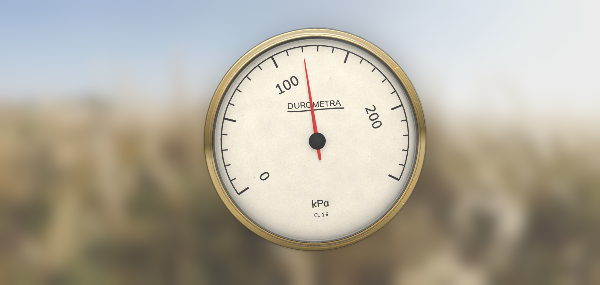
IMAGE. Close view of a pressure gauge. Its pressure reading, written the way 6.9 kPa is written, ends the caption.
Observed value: 120 kPa
